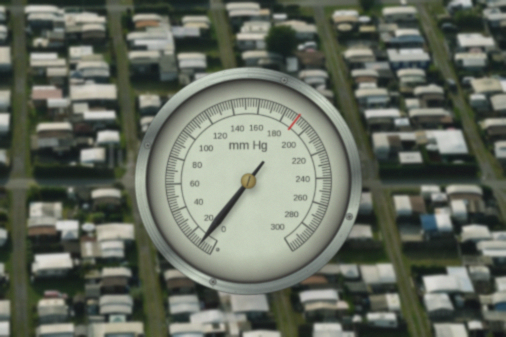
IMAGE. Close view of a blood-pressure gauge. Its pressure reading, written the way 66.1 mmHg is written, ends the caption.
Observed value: 10 mmHg
